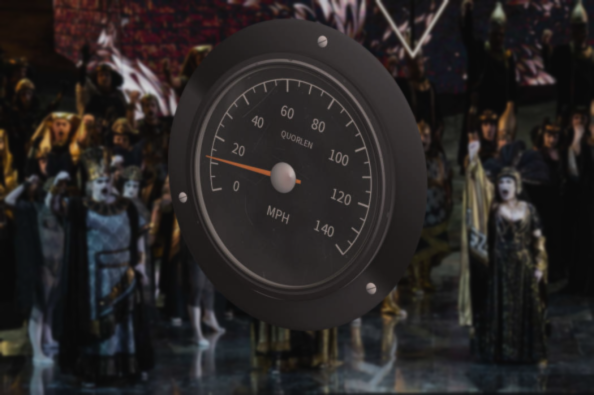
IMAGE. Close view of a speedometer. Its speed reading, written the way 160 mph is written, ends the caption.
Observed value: 12.5 mph
